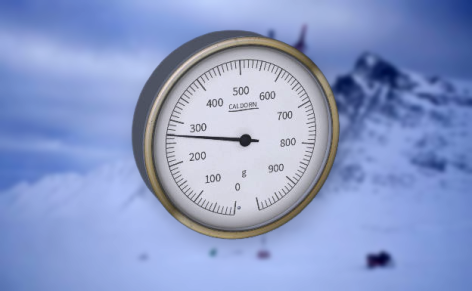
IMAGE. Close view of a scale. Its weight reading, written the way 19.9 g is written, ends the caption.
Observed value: 270 g
